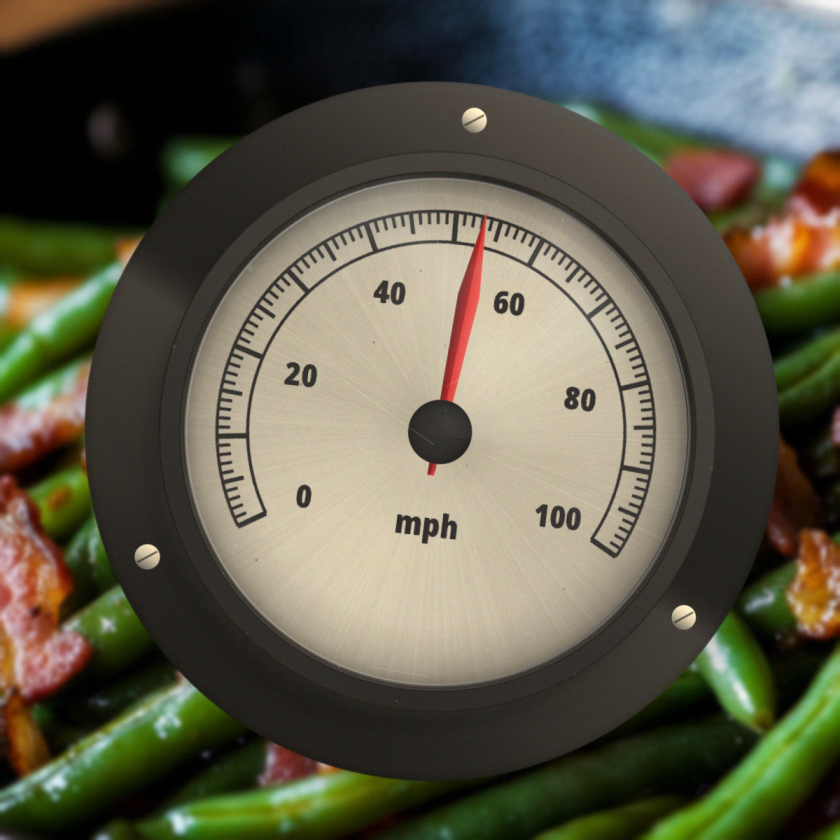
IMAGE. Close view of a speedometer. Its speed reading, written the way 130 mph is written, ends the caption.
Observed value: 53 mph
